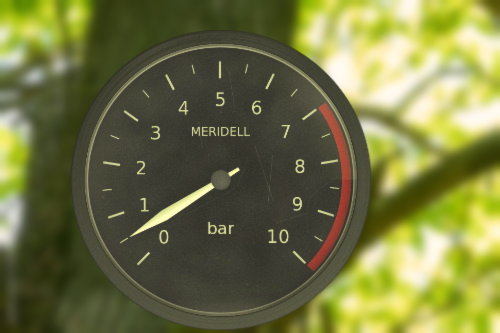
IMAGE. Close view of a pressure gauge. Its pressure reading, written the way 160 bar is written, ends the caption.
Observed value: 0.5 bar
